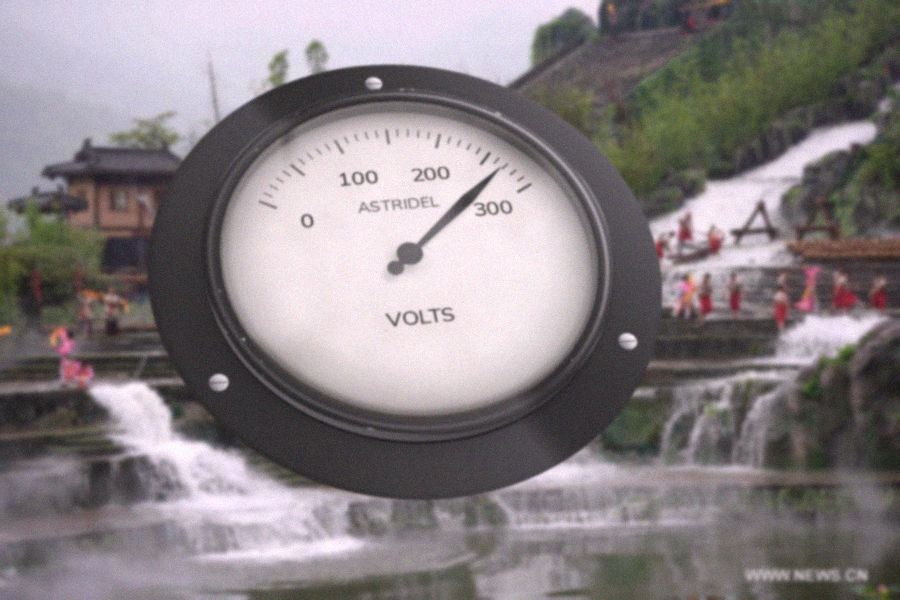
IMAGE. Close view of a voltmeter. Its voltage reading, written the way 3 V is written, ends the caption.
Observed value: 270 V
